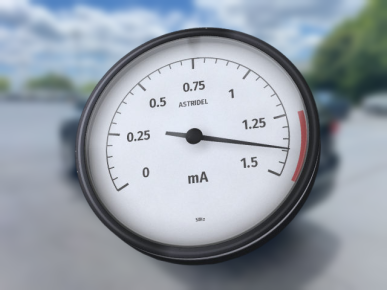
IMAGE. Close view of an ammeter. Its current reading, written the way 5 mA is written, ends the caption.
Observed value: 1.4 mA
